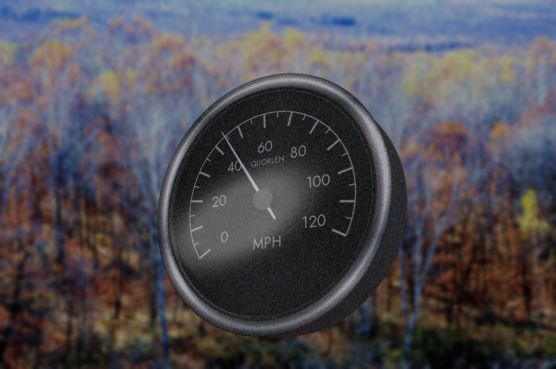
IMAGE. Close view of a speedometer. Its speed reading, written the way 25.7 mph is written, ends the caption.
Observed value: 45 mph
